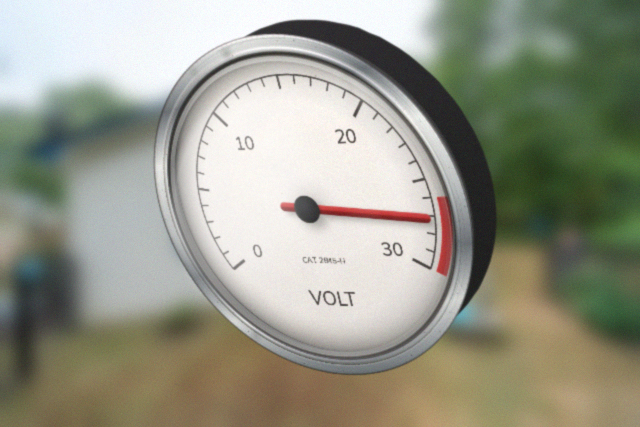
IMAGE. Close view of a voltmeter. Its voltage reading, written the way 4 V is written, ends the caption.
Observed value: 27 V
